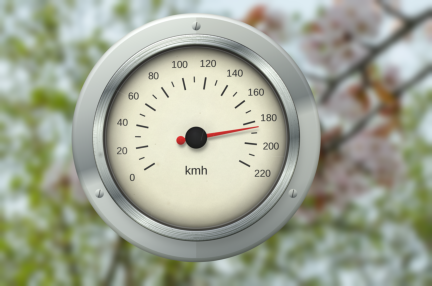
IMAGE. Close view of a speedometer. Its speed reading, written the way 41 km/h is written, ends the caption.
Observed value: 185 km/h
